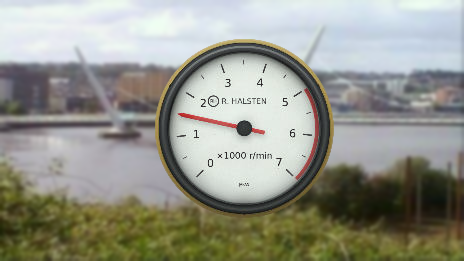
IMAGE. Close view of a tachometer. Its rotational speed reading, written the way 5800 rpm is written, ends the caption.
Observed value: 1500 rpm
